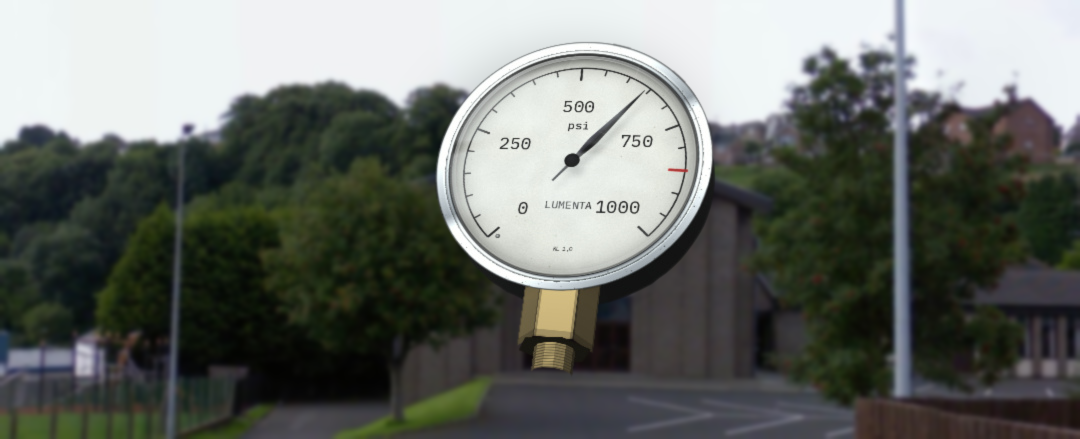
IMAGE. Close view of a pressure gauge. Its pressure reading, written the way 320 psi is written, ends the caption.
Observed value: 650 psi
